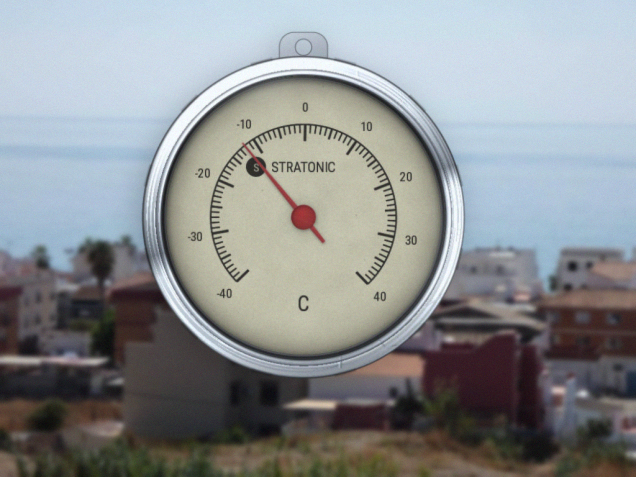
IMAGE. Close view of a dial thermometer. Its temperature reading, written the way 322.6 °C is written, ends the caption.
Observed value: -12 °C
